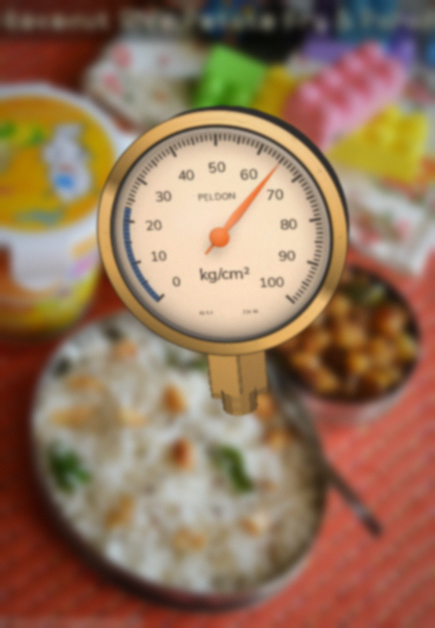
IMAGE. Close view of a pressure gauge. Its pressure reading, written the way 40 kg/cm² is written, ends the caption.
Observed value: 65 kg/cm²
